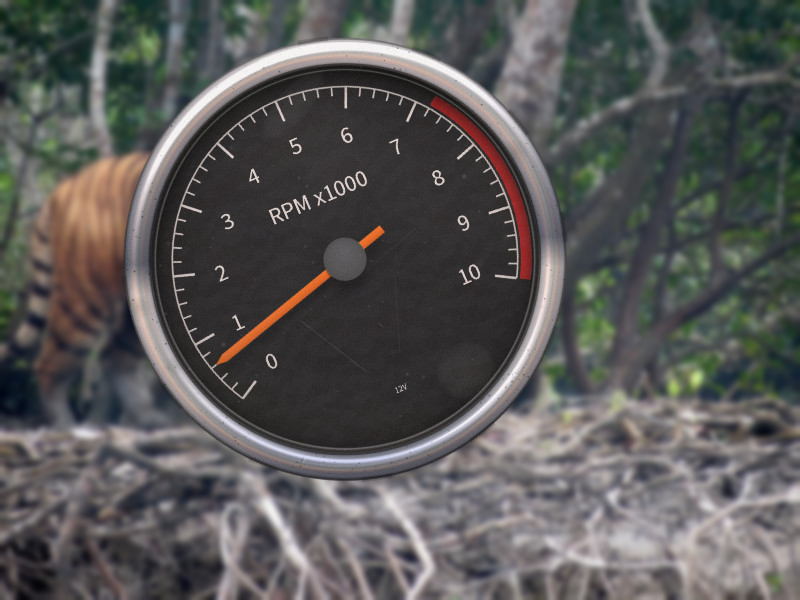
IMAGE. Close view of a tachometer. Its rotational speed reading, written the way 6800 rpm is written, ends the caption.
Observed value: 600 rpm
